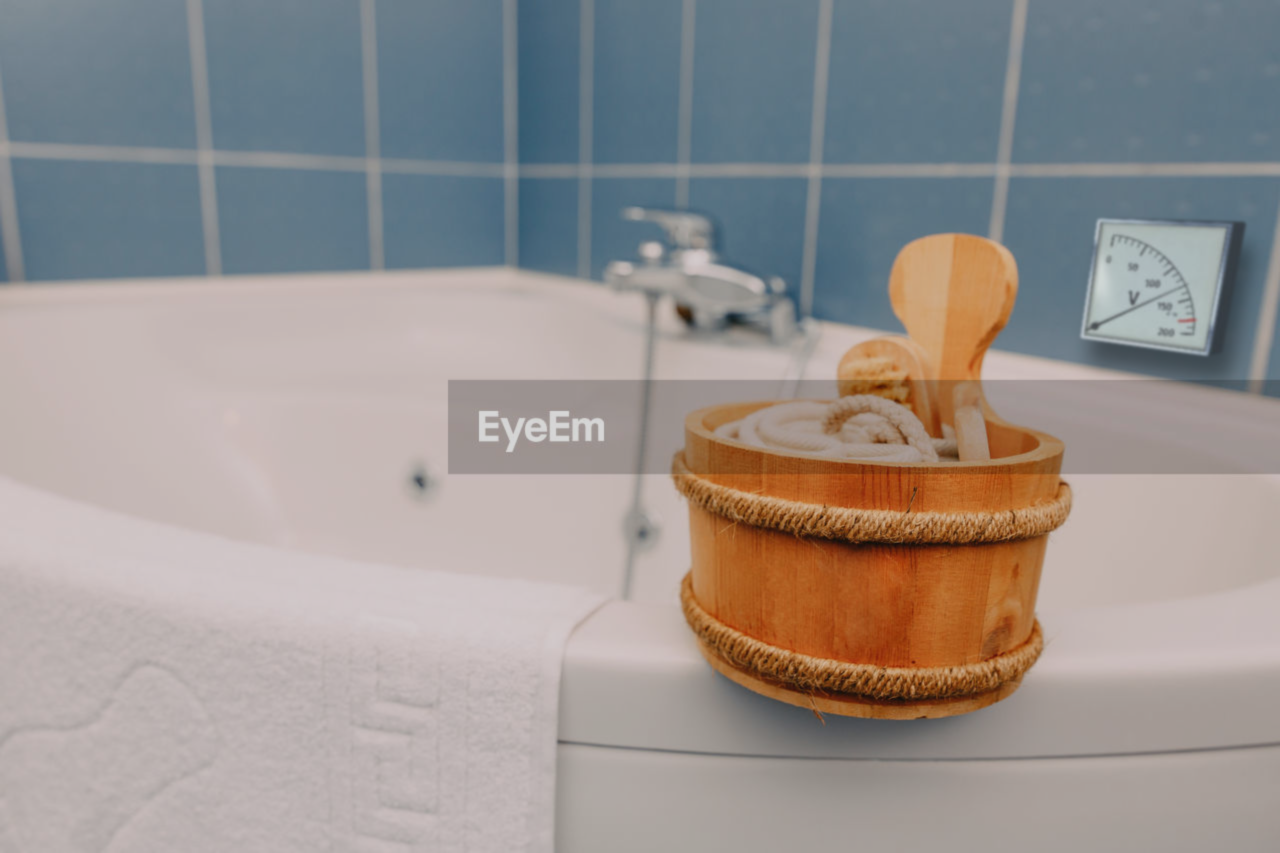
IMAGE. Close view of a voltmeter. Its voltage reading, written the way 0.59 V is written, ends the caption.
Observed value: 130 V
